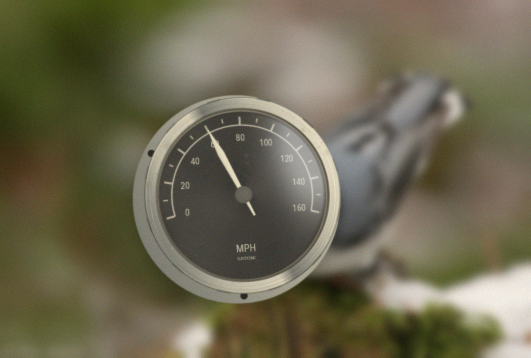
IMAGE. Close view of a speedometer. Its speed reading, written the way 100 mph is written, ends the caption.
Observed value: 60 mph
